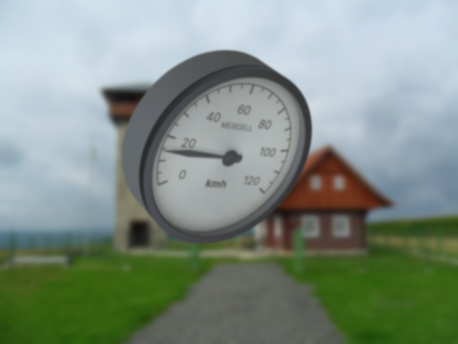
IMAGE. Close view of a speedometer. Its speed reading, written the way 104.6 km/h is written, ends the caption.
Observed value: 15 km/h
